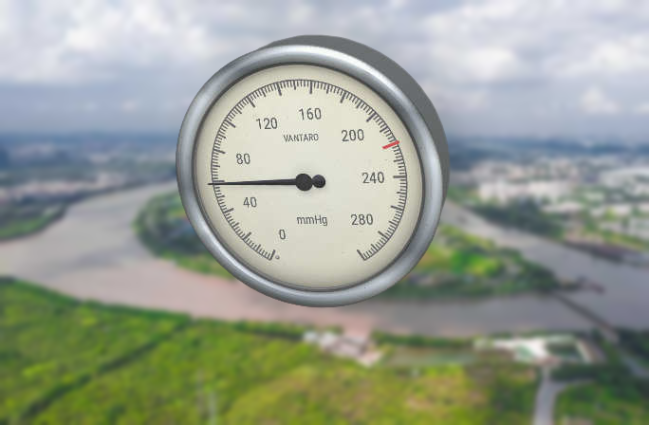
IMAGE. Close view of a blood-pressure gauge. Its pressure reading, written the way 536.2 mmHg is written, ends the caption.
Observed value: 60 mmHg
